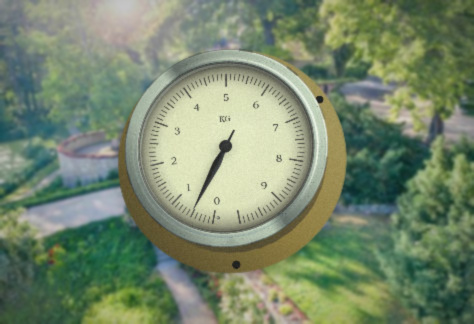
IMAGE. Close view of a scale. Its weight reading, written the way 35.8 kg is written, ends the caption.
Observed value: 0.5 kg
